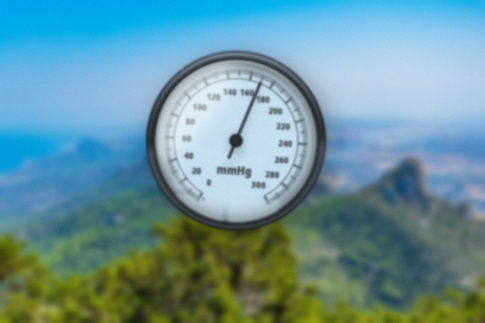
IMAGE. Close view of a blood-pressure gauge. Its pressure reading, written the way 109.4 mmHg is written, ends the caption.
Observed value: 170 mmHg
